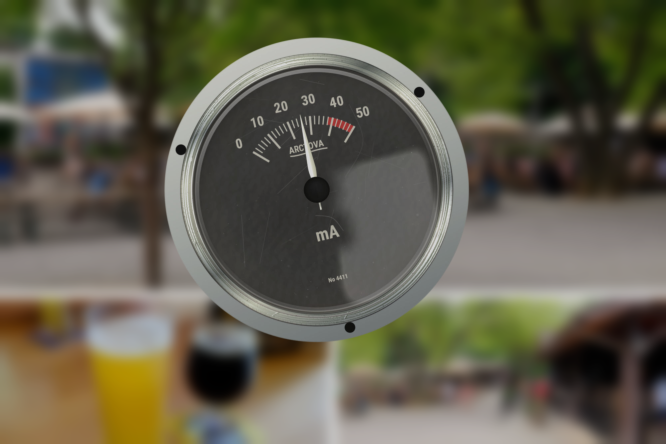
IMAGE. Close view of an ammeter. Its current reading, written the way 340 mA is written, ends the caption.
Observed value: 26 mA
